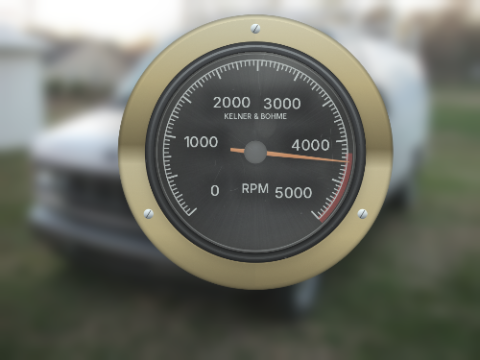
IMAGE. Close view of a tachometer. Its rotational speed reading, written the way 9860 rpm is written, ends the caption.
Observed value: 4250 rpm
